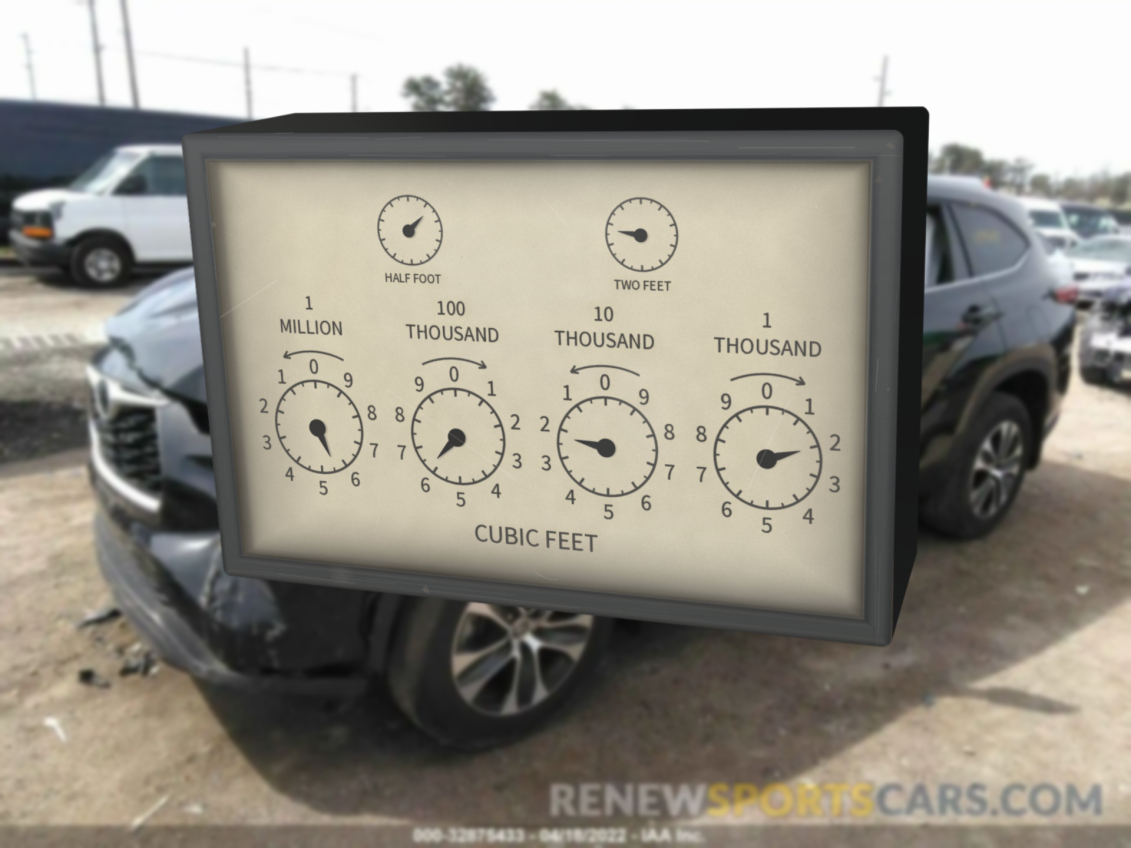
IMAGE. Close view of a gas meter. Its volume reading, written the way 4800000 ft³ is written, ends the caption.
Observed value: 562200 ft³
